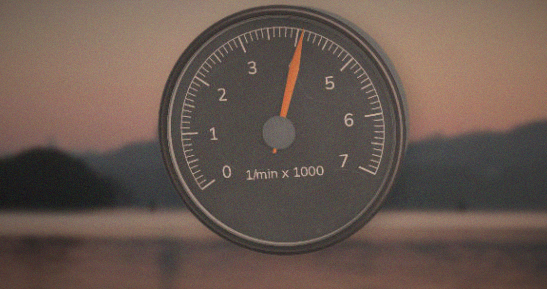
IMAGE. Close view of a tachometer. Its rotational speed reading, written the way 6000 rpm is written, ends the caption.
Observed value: 4100 rpm
